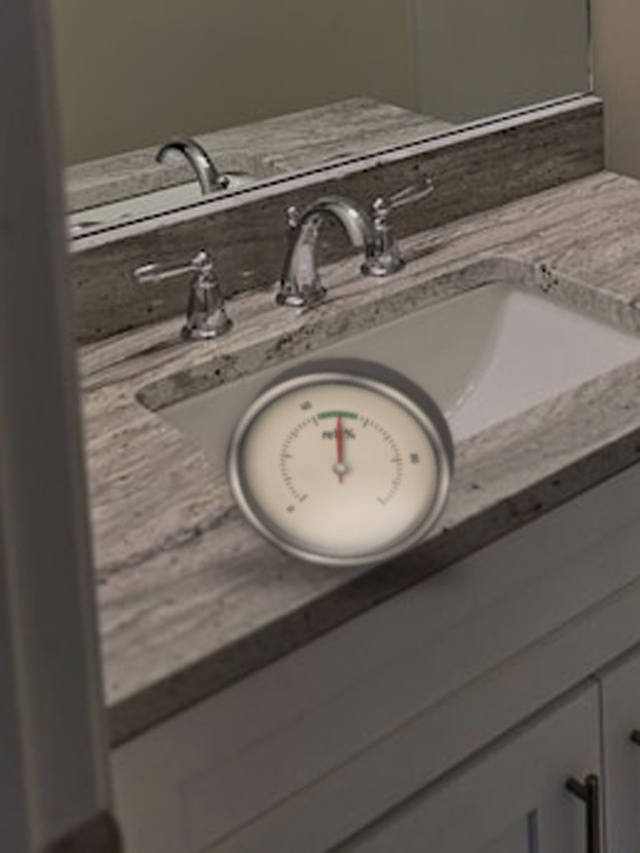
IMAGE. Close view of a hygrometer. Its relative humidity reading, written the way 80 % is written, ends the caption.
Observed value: 50 %
